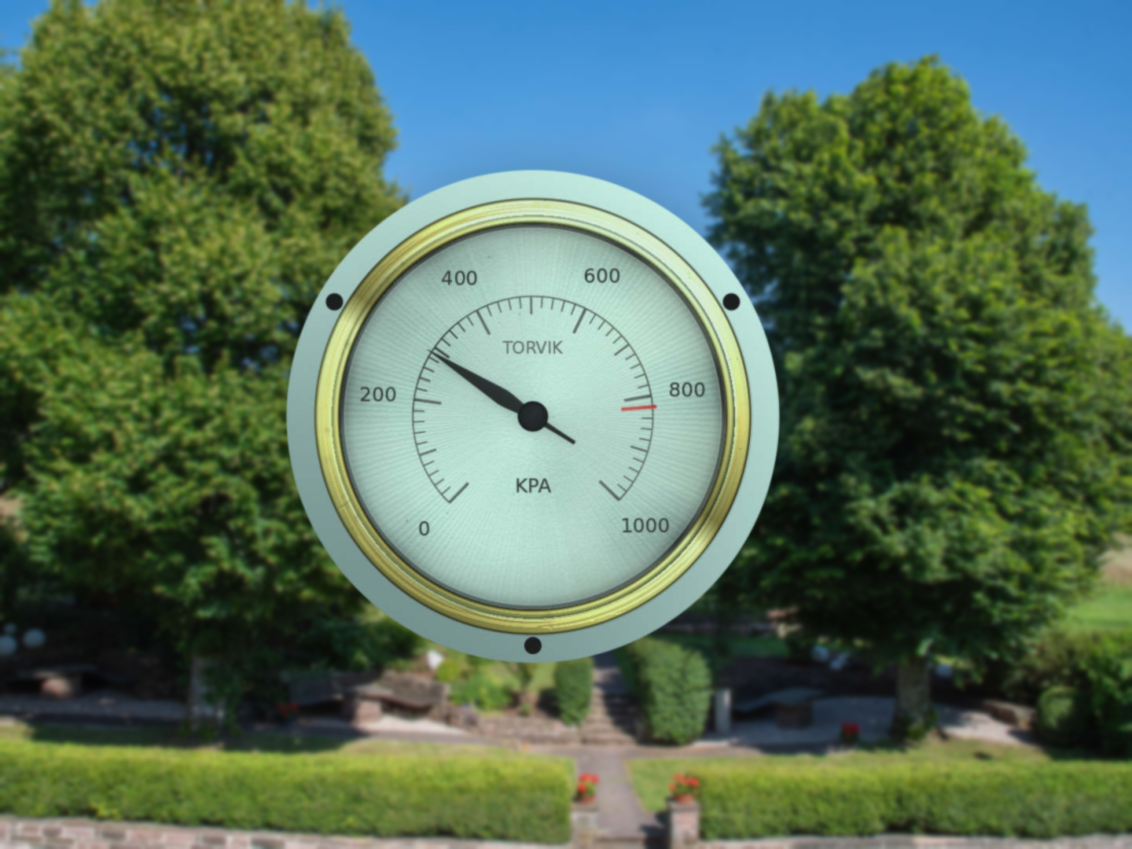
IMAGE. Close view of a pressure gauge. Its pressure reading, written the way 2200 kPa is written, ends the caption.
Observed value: 290 kPa
